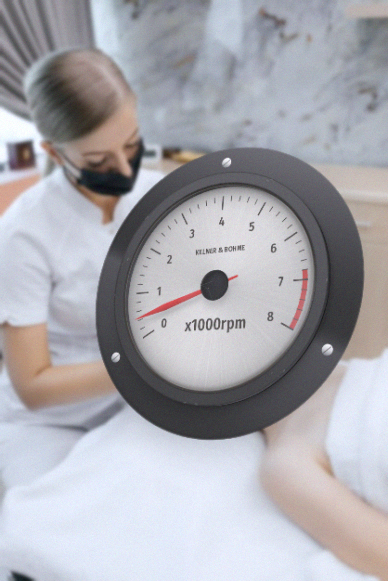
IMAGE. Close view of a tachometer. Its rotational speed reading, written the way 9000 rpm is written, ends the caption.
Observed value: 400 rpm
